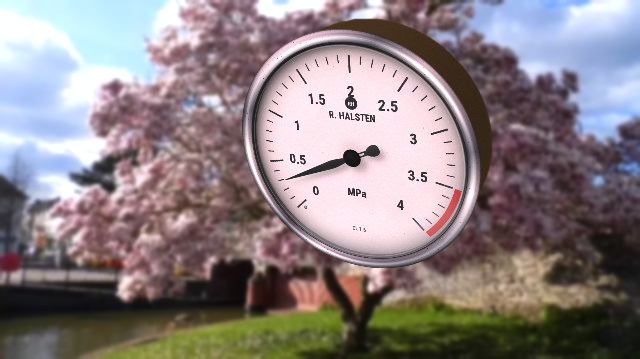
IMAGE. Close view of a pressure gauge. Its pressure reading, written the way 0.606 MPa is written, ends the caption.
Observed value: 0.3 MPa
